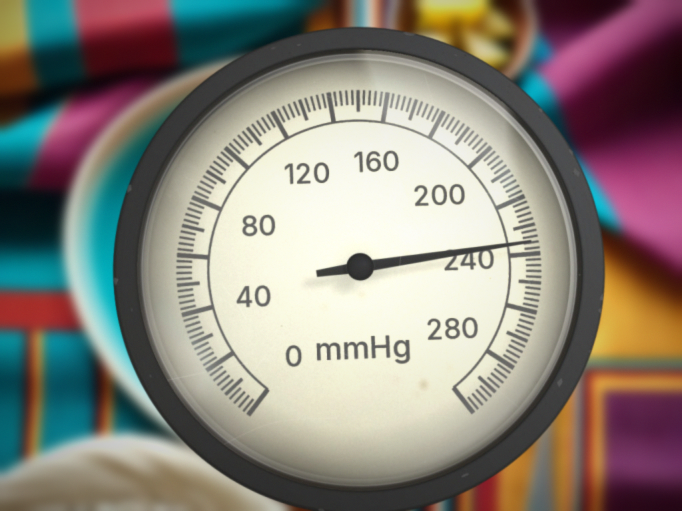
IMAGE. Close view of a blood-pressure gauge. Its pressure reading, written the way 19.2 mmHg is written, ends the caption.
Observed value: 236 mmHg
